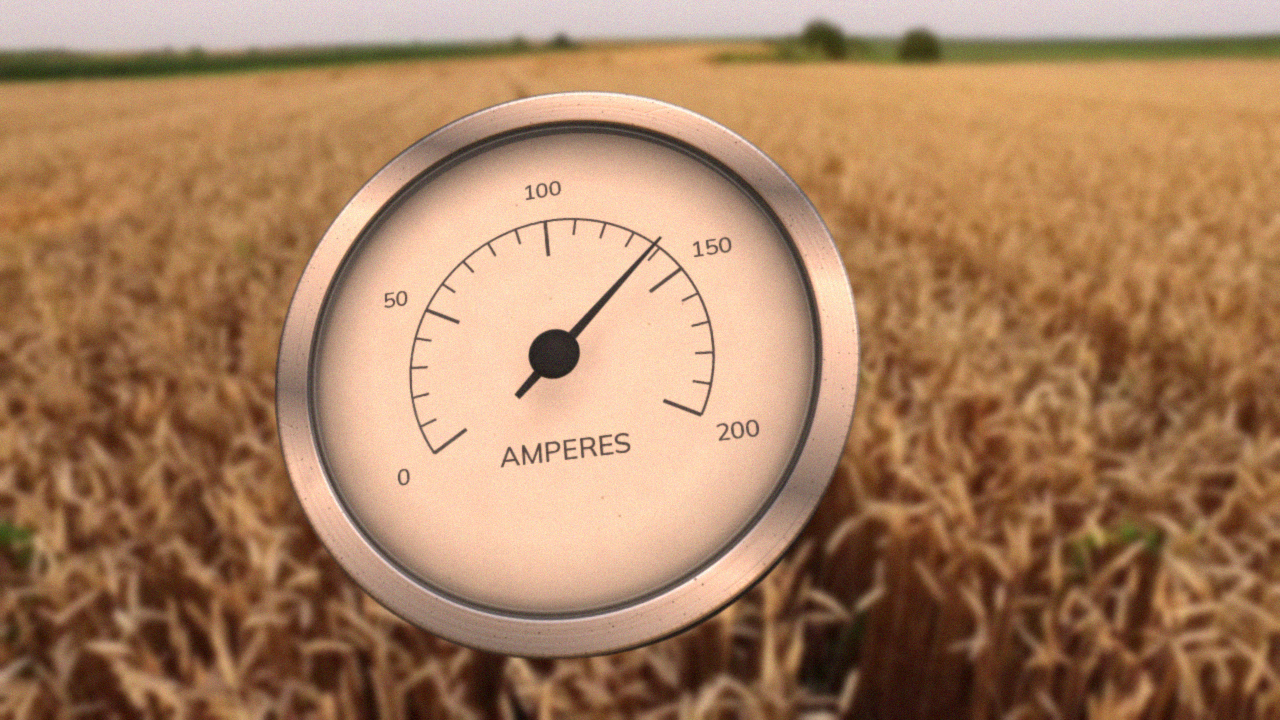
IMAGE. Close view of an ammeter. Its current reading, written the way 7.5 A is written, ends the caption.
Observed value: 140 A
